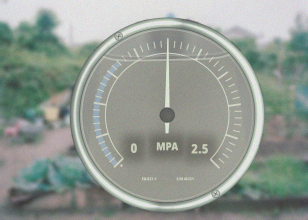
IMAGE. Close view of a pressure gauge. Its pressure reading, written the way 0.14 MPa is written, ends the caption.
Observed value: 1.25 MPa
